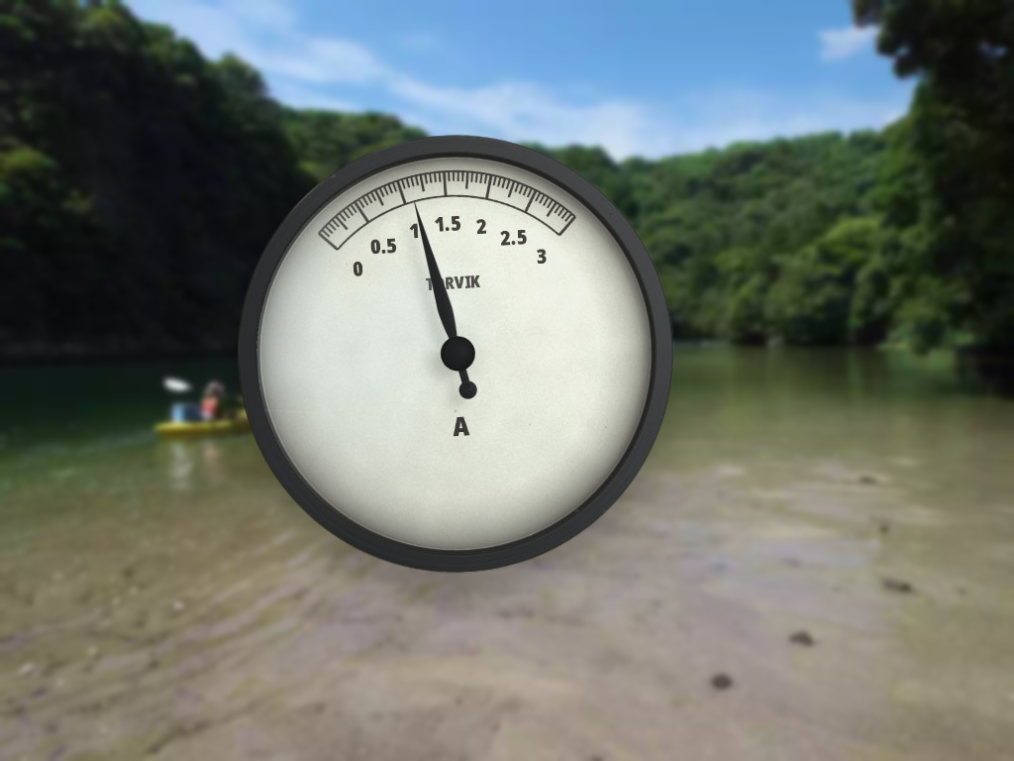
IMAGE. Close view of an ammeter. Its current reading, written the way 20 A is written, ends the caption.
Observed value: 1.1 A
